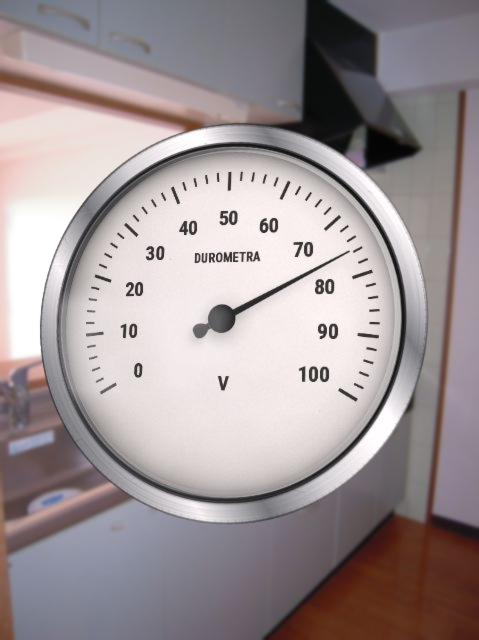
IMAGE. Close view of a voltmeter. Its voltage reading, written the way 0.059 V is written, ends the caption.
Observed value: 76 V
